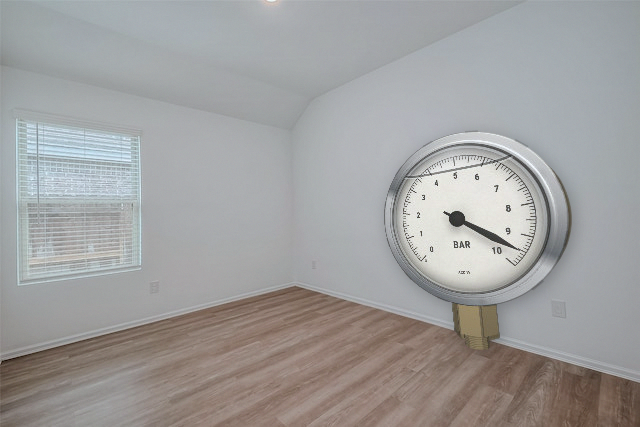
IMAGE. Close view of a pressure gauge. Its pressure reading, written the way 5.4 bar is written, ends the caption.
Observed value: 9.5 bar
